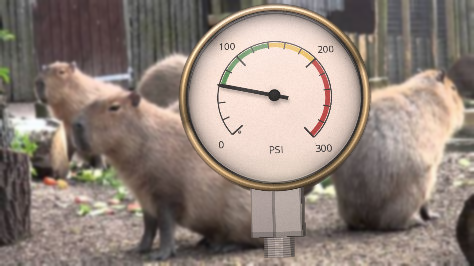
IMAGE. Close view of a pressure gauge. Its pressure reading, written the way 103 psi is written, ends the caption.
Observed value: 60 psi
